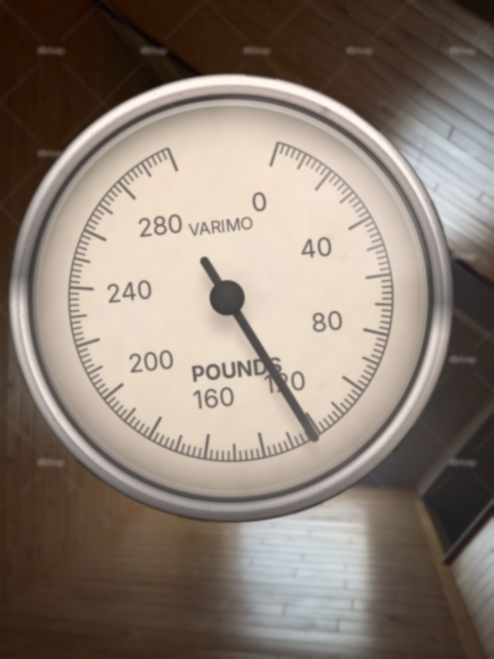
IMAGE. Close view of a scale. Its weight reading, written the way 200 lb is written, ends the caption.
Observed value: 122 lb
